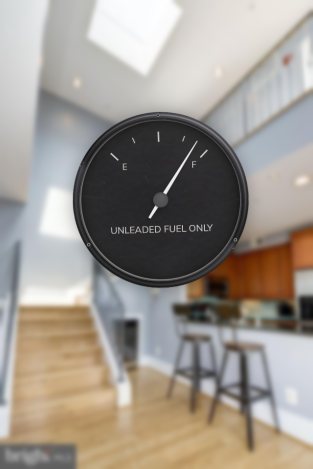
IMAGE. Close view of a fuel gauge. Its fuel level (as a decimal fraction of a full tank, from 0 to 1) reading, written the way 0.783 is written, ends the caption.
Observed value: 0.875
